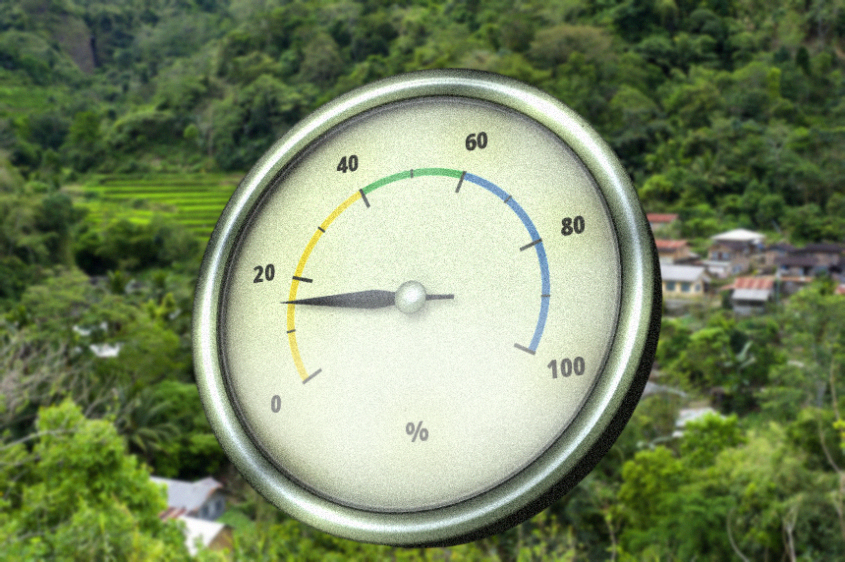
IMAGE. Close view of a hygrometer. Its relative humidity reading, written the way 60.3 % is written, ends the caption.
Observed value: 15 %
